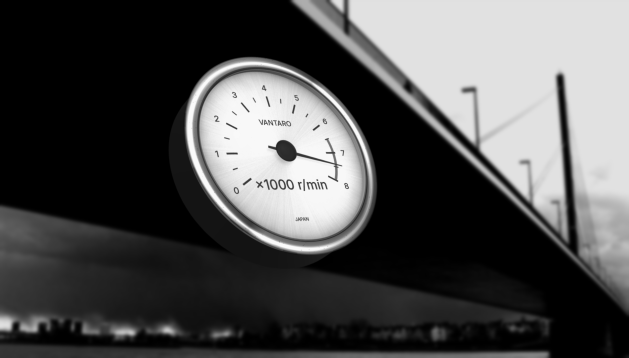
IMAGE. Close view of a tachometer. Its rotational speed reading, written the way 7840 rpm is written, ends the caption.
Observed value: 7500 rpm
